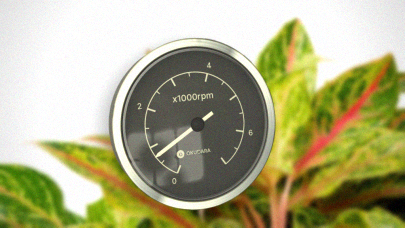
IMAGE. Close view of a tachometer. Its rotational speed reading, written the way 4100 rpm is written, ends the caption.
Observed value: 750 rpm
